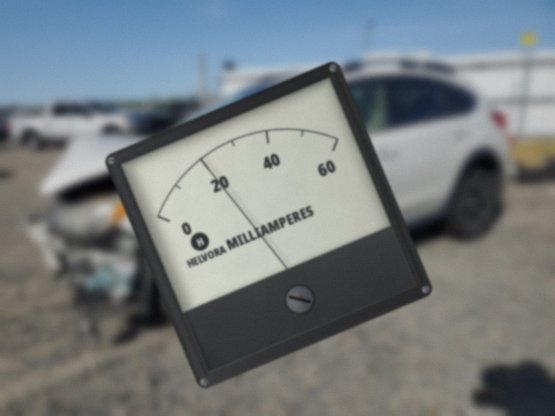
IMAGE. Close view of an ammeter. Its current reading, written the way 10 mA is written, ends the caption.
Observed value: 20 mA
